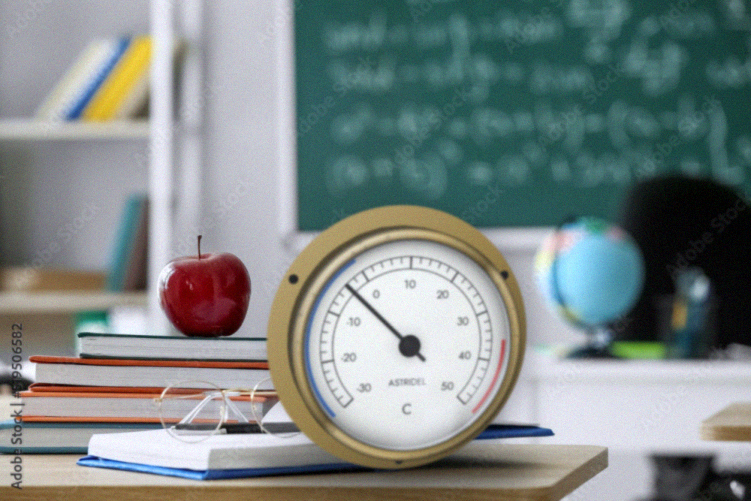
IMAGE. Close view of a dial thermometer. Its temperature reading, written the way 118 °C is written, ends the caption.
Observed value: -4 °C
